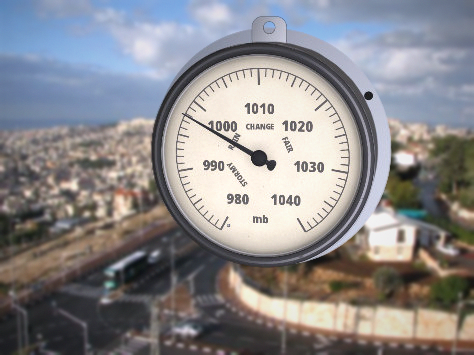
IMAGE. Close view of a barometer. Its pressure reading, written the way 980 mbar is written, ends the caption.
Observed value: 998 mbar
